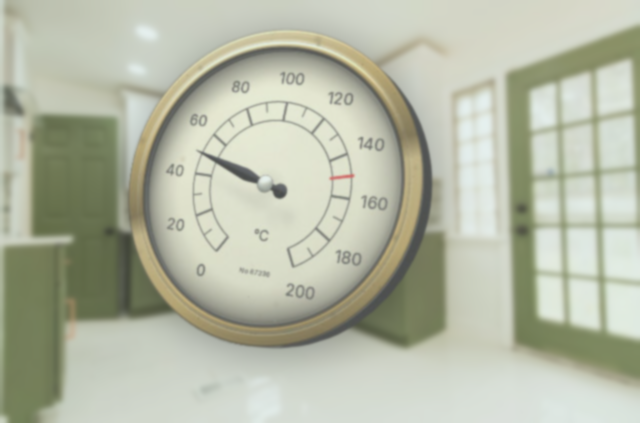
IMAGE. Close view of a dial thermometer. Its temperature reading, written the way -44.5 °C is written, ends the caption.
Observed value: 50 °C
